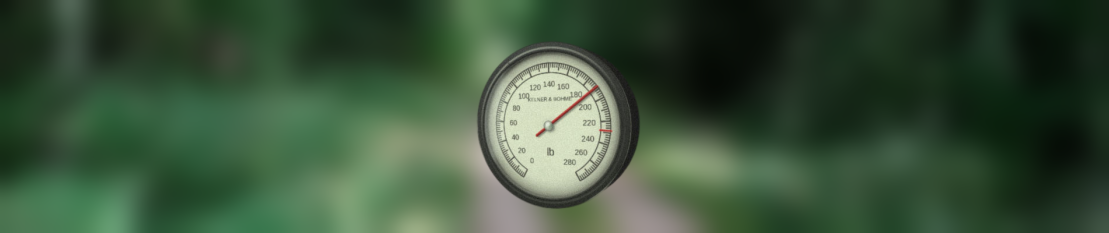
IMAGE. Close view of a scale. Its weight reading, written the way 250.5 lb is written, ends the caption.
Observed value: 190 lb
